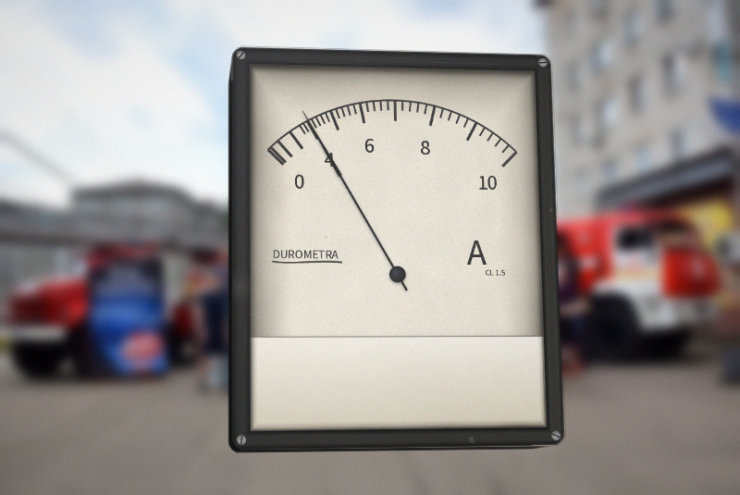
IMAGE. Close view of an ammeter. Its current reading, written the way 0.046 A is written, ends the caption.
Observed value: 4 A
